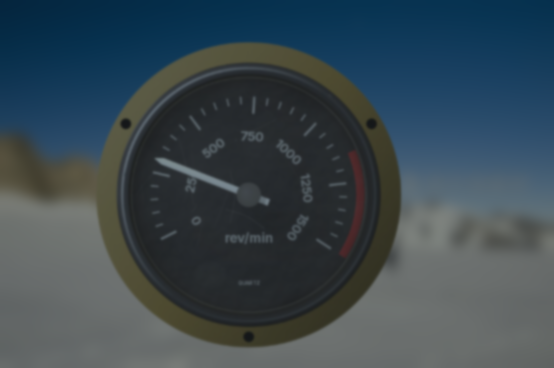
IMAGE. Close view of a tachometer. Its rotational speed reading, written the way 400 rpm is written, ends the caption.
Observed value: 300 rpm
